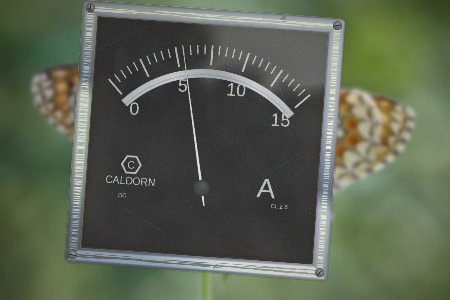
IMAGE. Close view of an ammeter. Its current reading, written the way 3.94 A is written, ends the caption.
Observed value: 5.5 A
